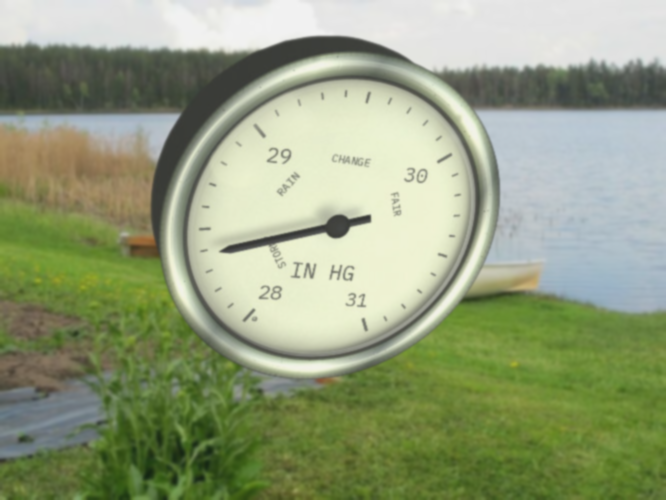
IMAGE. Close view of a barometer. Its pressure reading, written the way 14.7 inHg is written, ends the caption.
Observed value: 28.4 inHg
